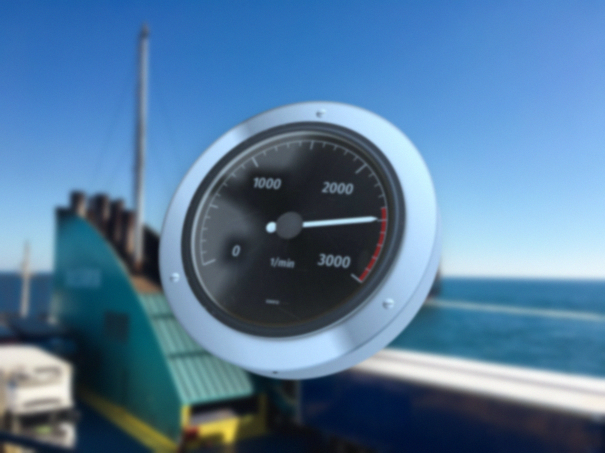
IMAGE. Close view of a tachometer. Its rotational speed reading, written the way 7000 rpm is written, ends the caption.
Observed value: 2500 rpm
